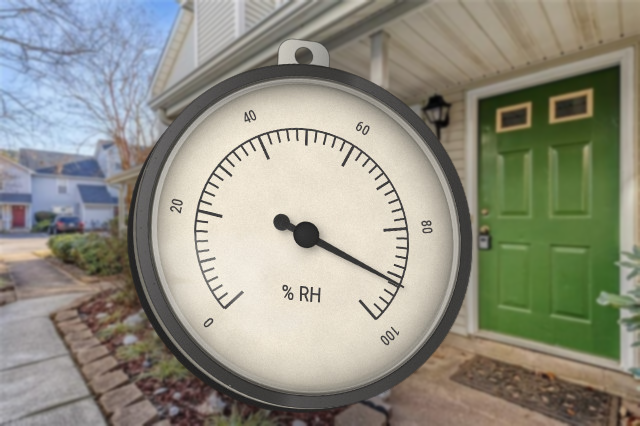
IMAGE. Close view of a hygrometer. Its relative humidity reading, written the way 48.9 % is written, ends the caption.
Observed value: 92 %
